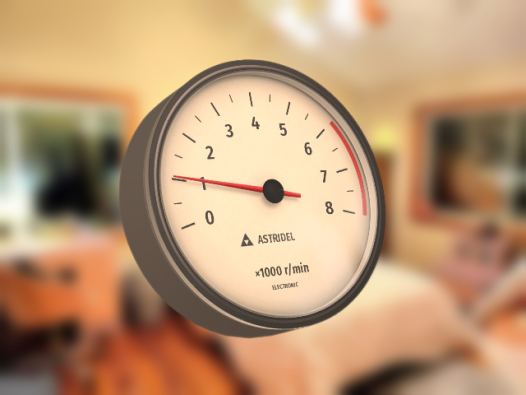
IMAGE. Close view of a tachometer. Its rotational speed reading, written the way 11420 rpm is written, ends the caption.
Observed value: 1000 rpm
